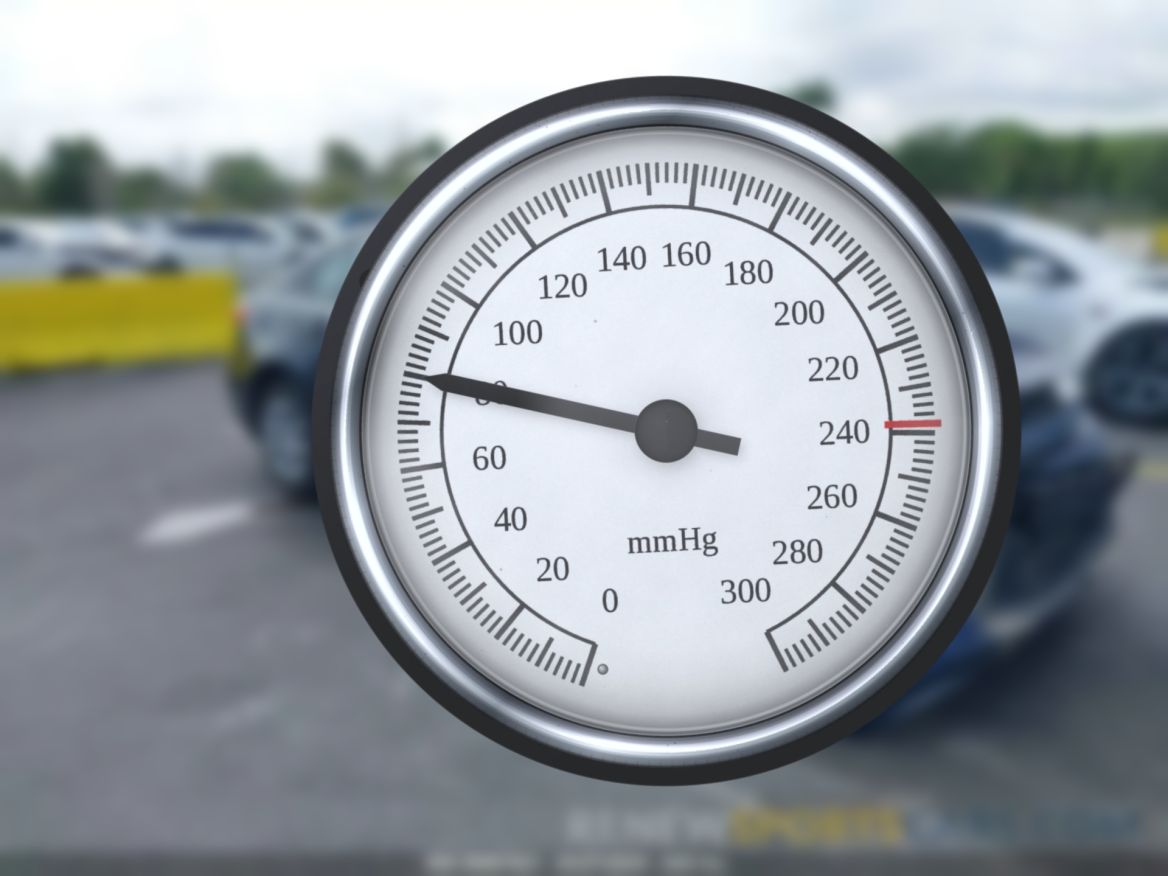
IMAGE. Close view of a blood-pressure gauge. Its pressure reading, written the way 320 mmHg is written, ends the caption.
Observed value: 80 mmHg
